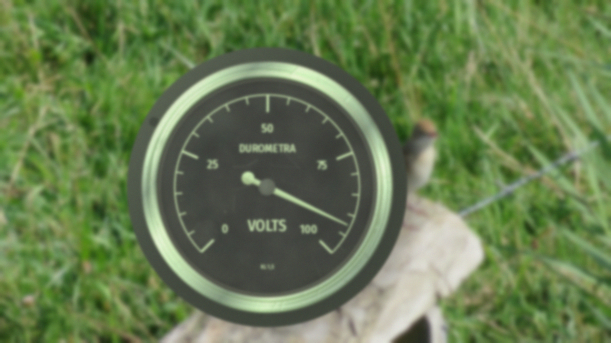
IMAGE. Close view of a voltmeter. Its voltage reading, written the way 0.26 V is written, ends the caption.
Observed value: 92.5 V
